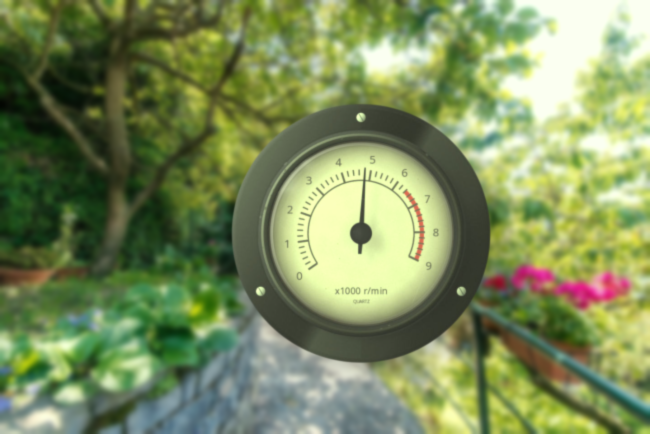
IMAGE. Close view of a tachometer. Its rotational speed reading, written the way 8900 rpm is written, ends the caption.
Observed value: 4800 rpm
